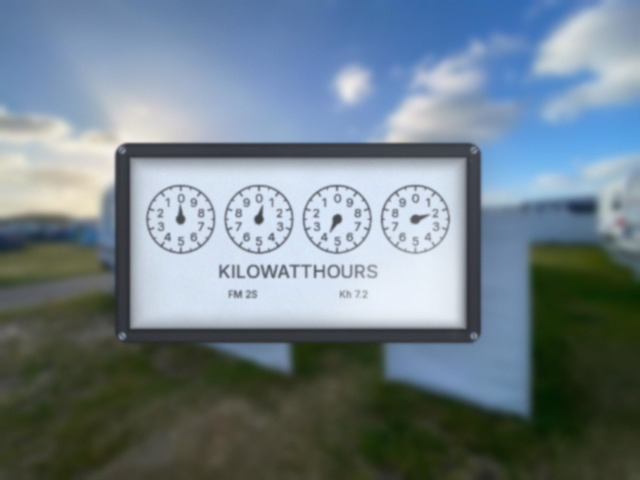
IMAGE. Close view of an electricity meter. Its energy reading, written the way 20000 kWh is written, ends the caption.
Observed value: 42 kWh
